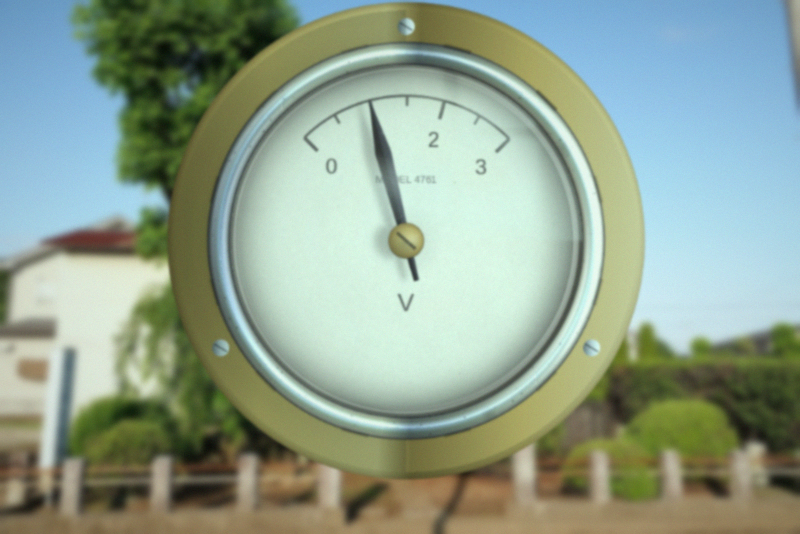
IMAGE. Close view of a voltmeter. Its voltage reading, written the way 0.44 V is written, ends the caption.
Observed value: 1 V
